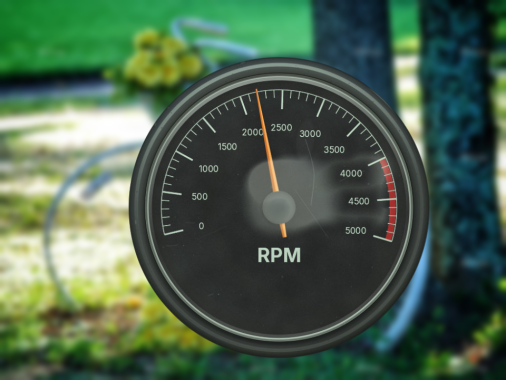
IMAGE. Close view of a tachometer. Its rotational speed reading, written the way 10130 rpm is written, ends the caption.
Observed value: 2200 rpm
